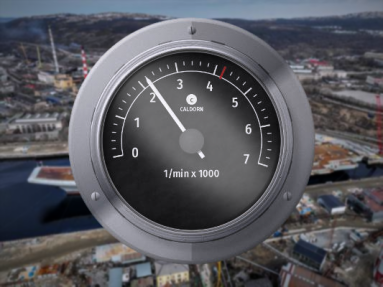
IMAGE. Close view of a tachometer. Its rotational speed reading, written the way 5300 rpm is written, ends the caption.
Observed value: 2200 rpm
